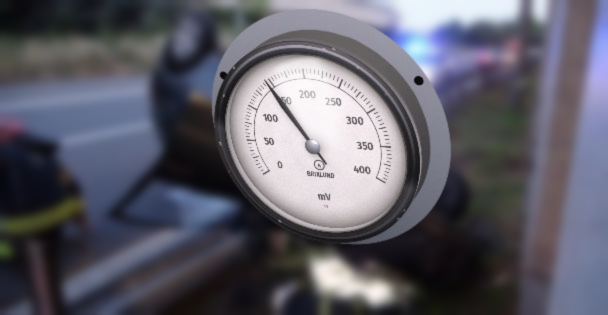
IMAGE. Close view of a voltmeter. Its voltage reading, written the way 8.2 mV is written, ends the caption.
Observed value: 150 mV
